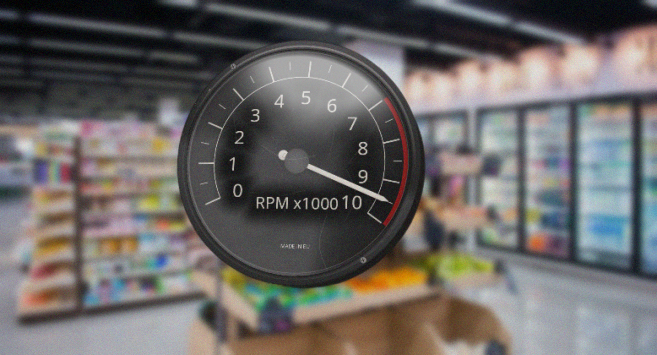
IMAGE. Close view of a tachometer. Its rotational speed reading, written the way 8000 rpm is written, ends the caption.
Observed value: 9500 rpm
